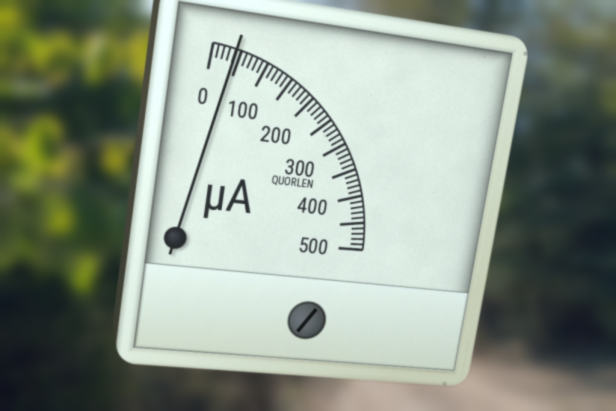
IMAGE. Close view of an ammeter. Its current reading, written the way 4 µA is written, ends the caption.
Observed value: 40 µA
